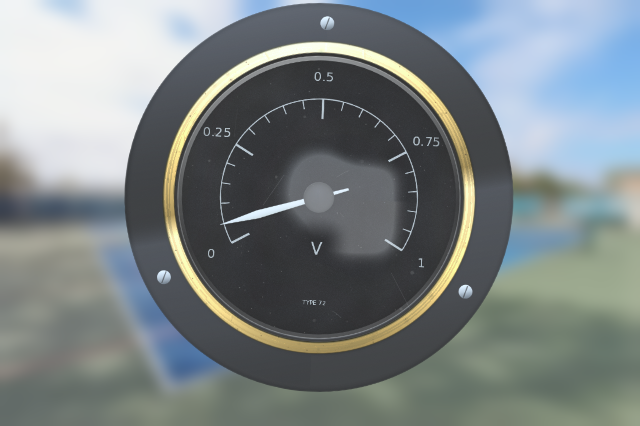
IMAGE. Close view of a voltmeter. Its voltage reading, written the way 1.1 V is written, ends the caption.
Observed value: 0.05 V
